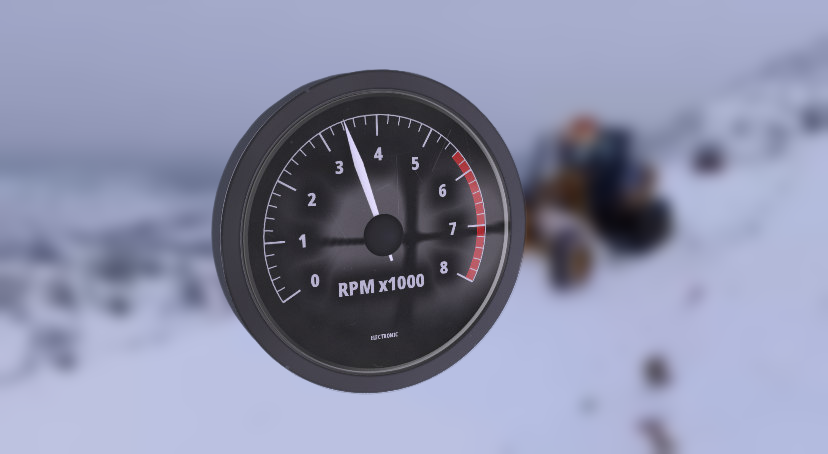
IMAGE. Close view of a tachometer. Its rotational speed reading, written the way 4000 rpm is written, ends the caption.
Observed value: 3400 rpm
